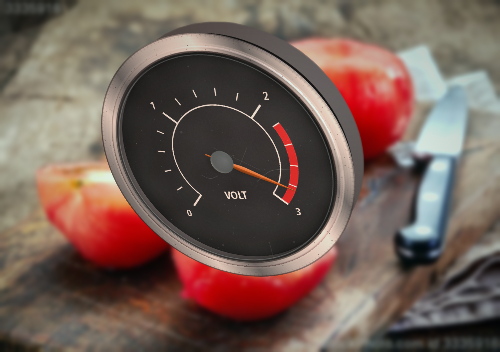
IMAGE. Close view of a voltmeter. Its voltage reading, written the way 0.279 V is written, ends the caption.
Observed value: 2.8 V
